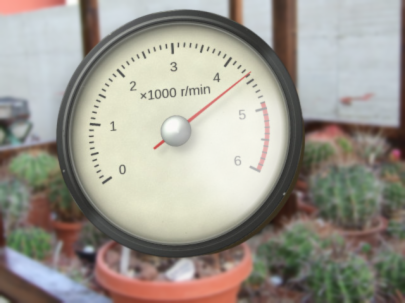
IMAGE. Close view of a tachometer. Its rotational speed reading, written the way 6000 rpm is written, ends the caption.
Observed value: 4400 rpm
